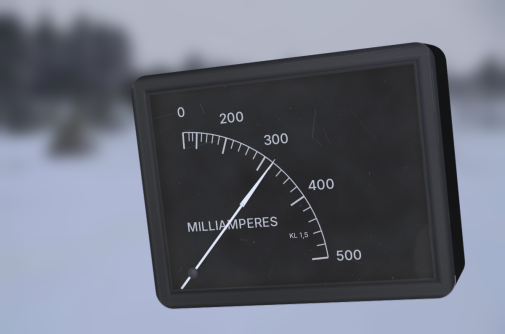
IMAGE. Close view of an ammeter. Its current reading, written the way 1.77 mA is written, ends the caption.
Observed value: 320 mA
